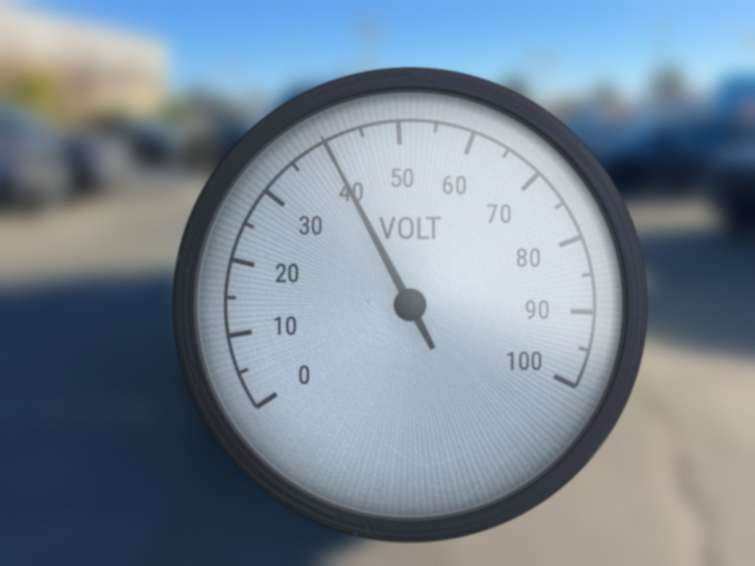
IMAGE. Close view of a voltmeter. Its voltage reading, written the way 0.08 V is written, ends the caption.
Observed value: 40 V
